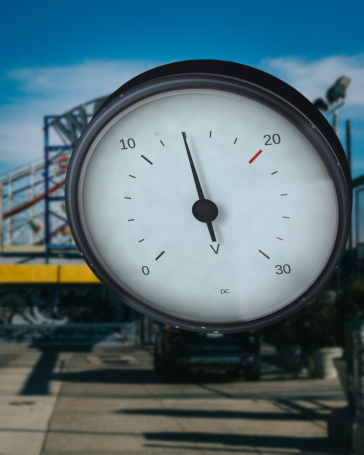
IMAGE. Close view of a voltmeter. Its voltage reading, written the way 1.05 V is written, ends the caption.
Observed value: 14 V
